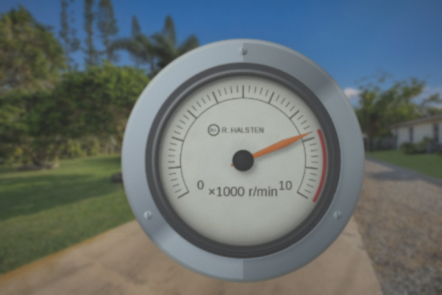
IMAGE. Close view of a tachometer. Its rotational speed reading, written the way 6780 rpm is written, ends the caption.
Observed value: 7800 rpm
